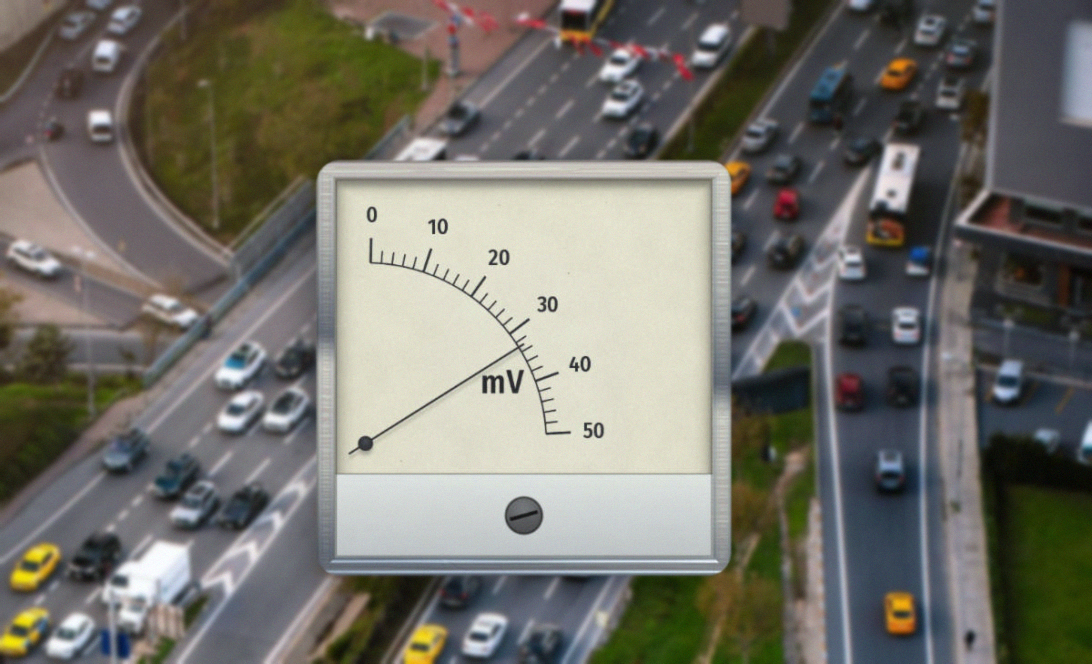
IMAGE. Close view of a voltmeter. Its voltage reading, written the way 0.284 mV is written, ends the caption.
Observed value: 33 mV
